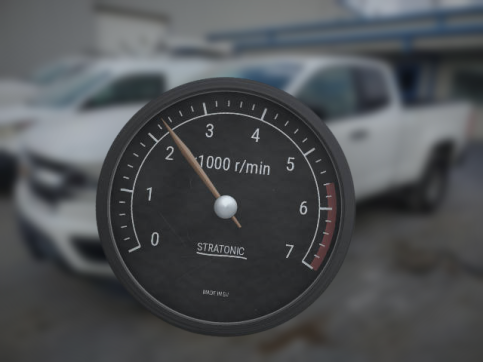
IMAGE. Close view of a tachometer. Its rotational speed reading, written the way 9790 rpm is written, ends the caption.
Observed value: 2300 rpm
